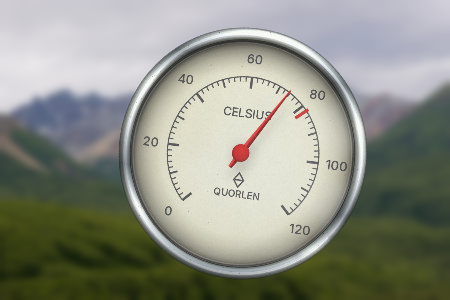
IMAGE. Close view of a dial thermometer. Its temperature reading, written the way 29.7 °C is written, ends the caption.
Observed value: 74 °C
